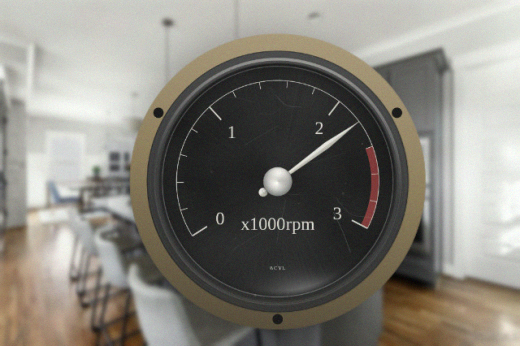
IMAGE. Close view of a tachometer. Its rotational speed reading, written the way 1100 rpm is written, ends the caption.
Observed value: 2200 rpm
